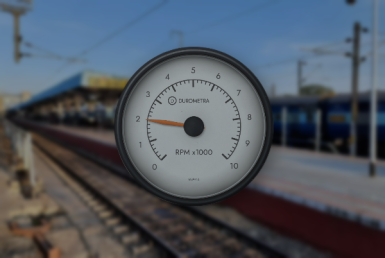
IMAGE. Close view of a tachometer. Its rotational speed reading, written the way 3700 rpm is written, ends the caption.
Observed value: 2000 rpm
